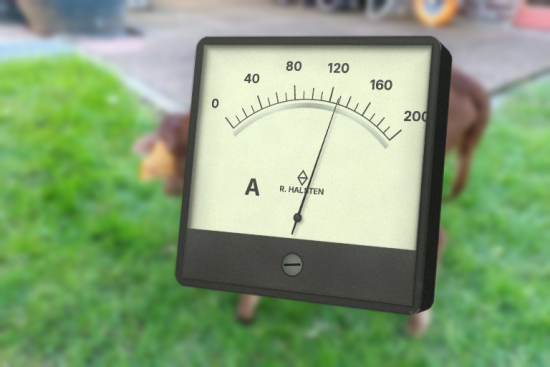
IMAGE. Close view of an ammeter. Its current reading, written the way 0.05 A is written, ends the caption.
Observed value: 130 A
